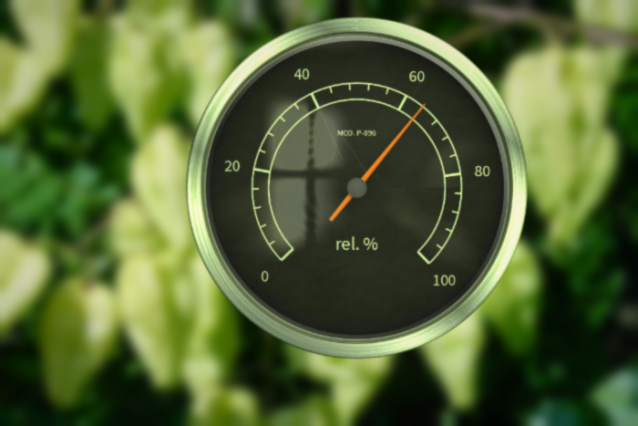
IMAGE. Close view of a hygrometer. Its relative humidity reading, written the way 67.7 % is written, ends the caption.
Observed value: 64 %
